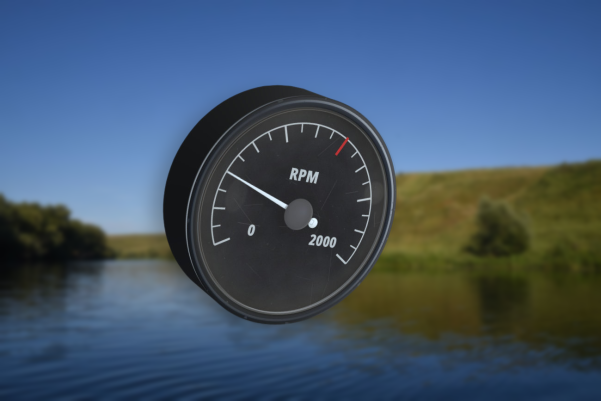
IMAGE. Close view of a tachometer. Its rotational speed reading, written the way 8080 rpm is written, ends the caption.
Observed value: 400 rpm
